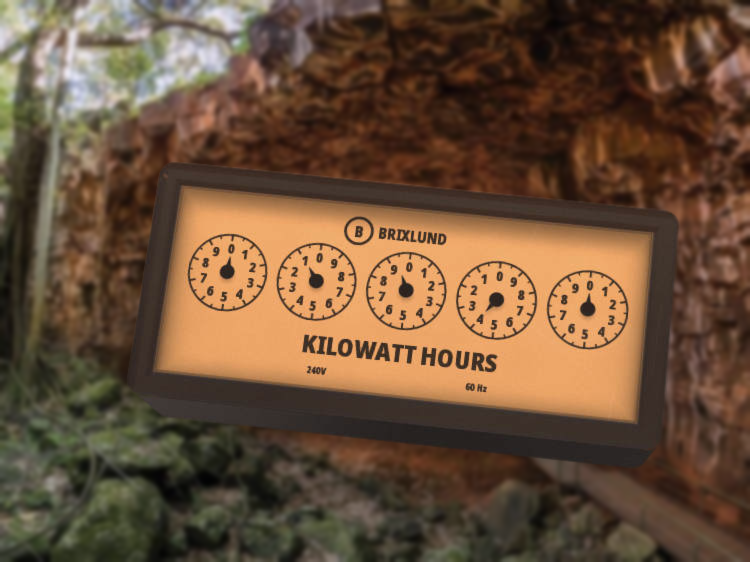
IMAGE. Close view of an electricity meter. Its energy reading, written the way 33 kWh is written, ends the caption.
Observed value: 940 kWh
